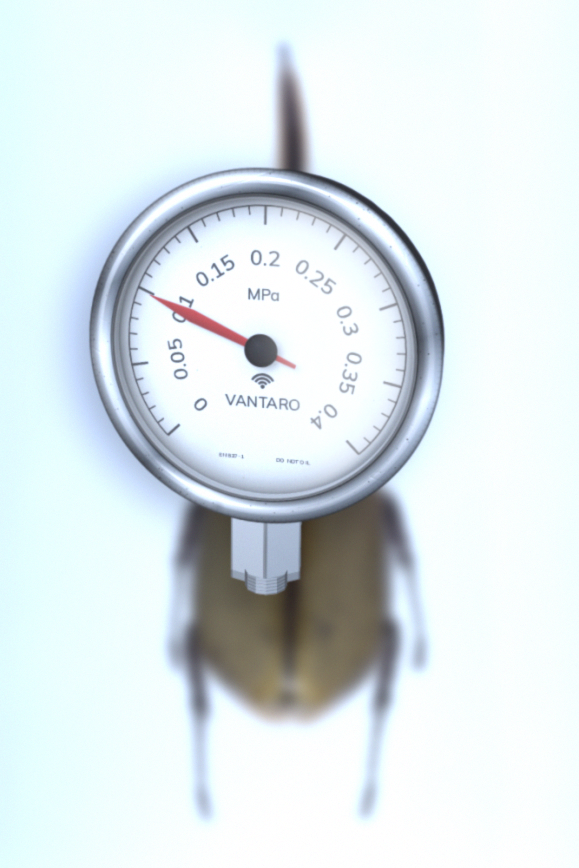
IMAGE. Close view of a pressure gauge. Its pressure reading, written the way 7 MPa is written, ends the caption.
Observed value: 0.1 MPa
